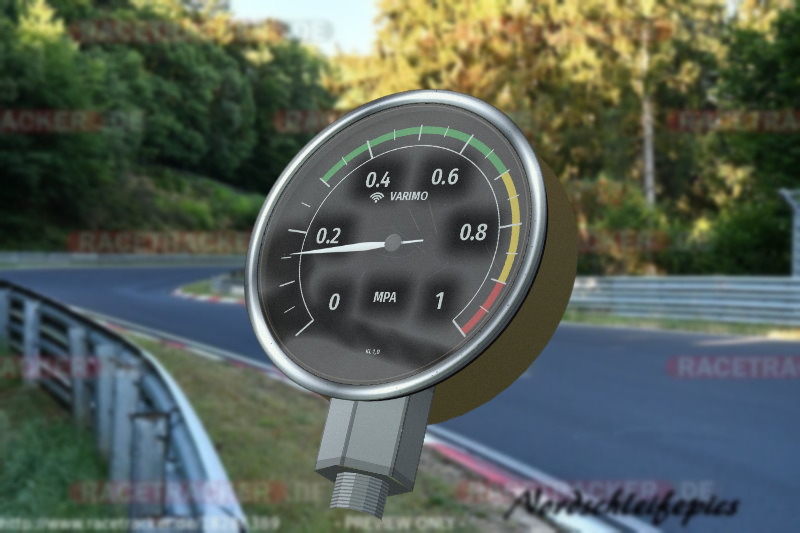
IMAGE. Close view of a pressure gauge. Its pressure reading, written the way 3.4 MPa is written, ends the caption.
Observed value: 0.15 MPa
